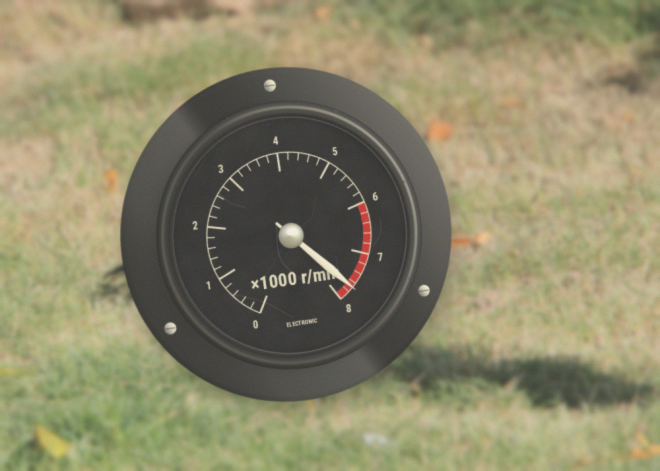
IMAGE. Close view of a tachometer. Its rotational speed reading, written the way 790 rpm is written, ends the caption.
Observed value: 7700 rpm
